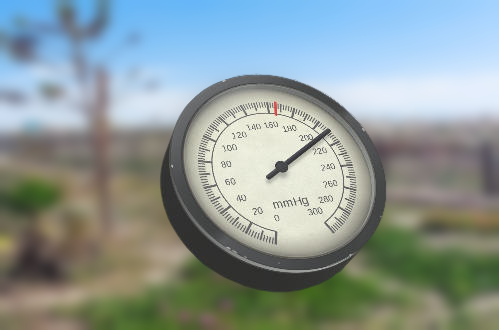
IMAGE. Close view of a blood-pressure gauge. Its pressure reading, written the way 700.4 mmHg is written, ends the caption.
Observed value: 210 mmHg
